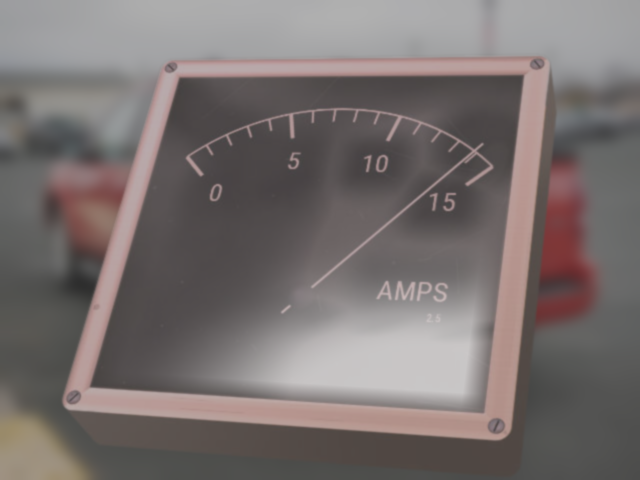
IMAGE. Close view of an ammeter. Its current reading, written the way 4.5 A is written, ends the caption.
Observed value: 14 A
